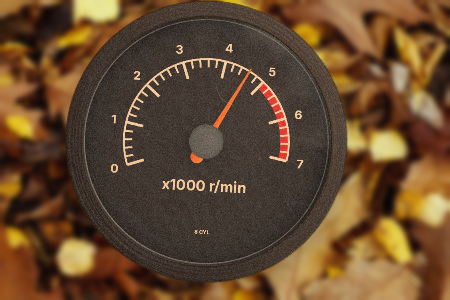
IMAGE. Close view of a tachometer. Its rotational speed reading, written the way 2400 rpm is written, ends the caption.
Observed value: 4600 rpm
